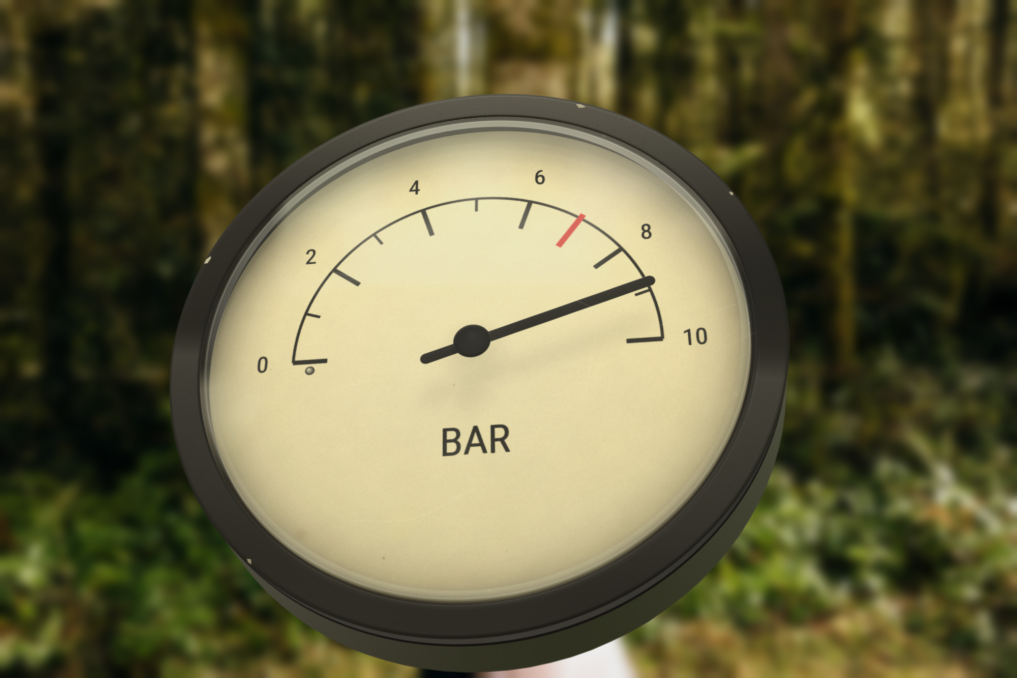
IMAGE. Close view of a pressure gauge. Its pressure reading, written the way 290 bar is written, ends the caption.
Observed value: 9 bar
